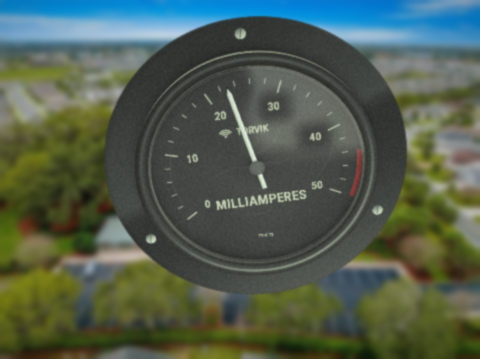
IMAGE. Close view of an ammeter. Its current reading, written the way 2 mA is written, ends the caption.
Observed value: 23 mA
